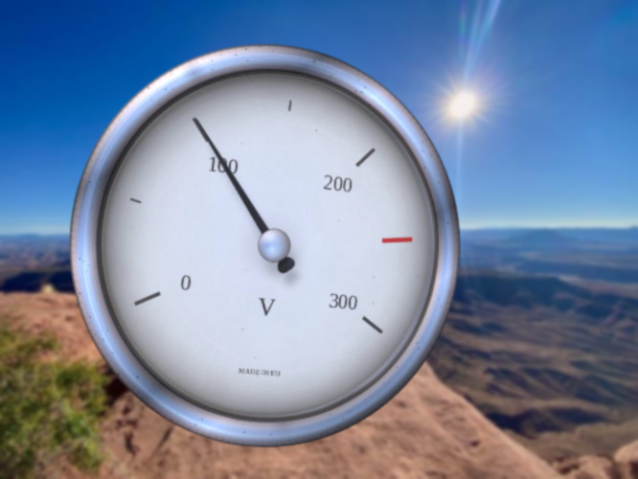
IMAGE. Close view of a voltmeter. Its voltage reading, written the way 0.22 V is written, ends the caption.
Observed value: 100 V
